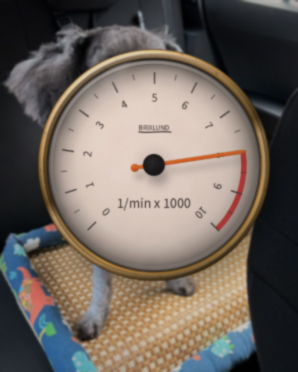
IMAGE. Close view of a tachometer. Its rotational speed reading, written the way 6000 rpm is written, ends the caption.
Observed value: 8000 rpm
